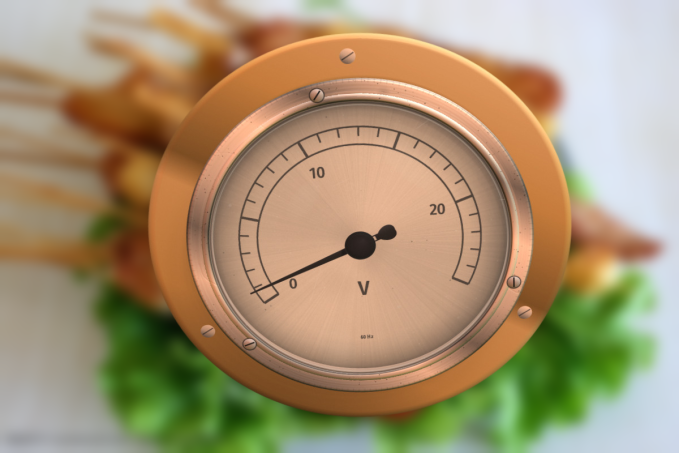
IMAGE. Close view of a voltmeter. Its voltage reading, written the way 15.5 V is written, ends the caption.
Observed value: 1 V
